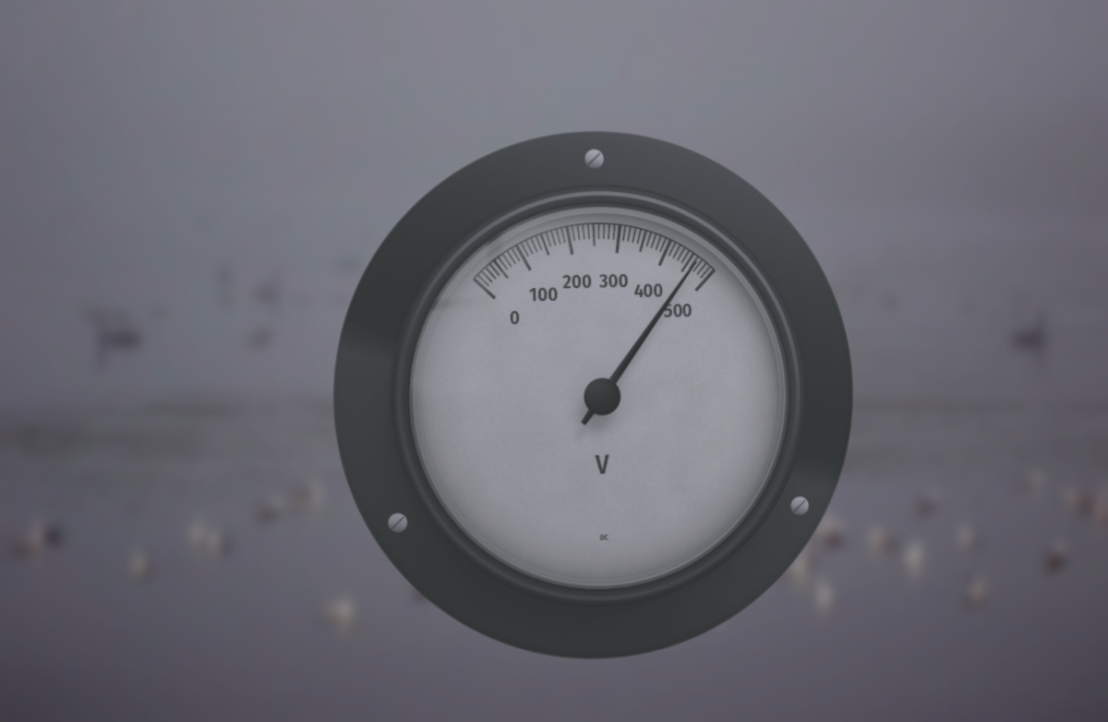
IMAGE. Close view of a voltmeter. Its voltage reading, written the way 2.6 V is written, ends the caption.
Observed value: 460 V
